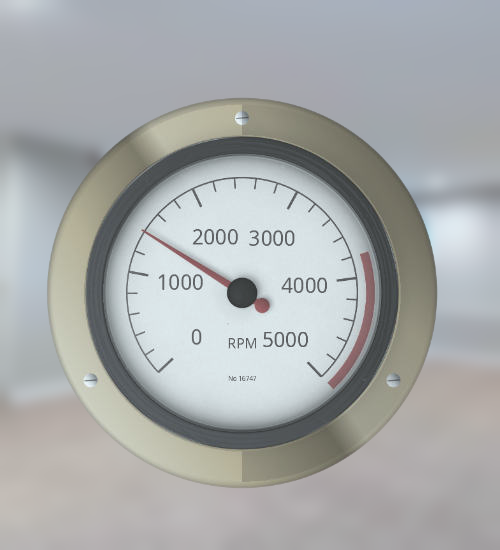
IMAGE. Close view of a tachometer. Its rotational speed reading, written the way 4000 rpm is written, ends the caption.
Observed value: 1400 rpm
